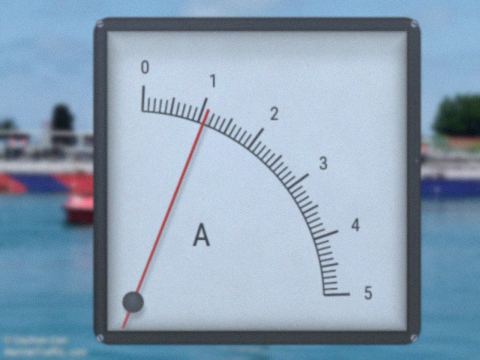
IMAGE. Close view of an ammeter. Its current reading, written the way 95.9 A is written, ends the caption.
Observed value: 1.1 A
